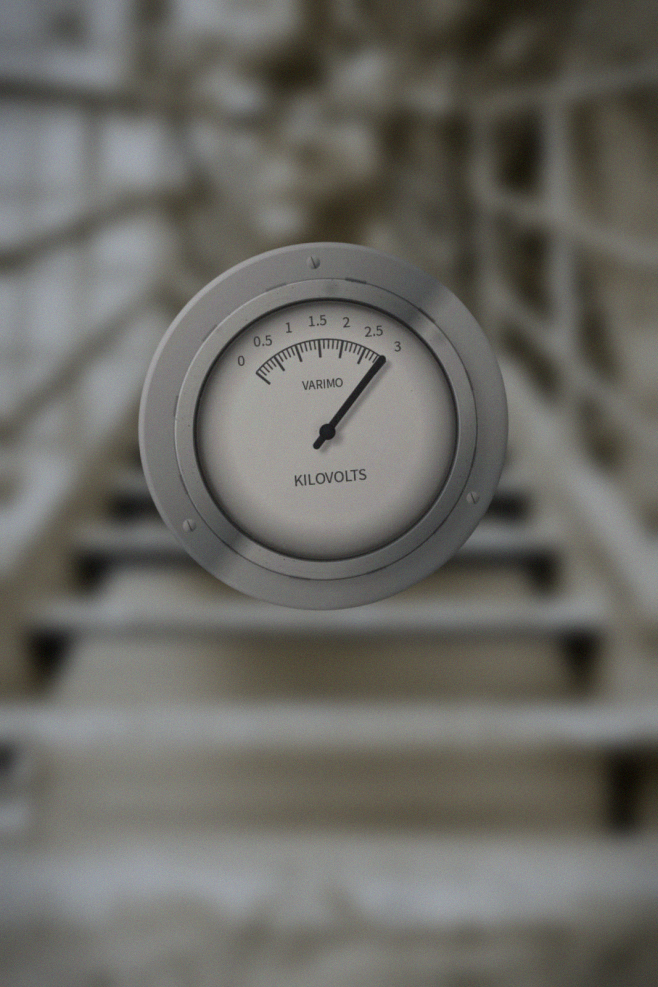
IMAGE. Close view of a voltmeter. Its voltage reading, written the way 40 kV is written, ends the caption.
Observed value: 2.9 kV
